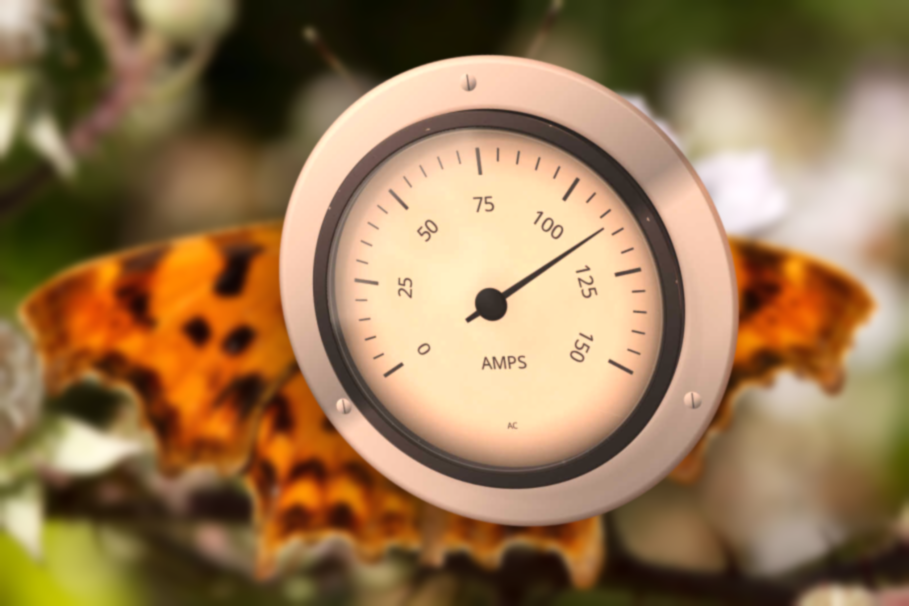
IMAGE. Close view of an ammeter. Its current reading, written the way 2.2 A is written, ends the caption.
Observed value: 112.5 A
